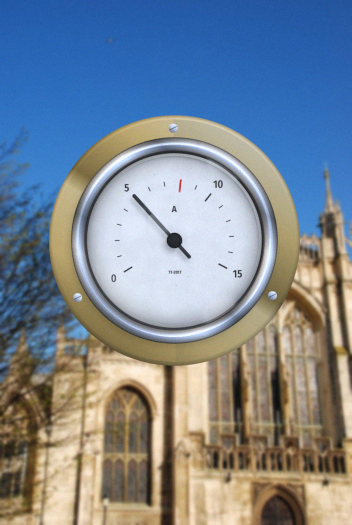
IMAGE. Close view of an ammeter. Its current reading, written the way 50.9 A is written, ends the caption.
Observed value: 5 A
